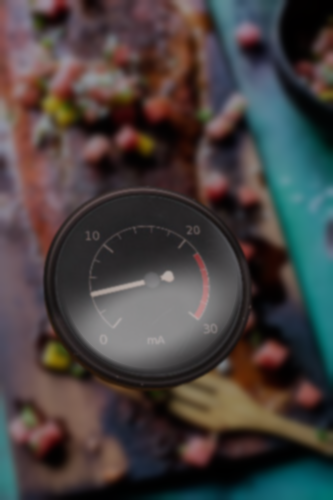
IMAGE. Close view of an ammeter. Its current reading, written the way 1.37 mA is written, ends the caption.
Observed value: 4 mA
